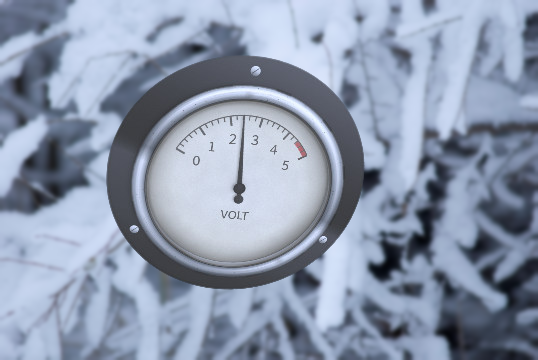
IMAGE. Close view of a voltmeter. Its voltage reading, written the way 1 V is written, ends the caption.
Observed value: 2.4 V
